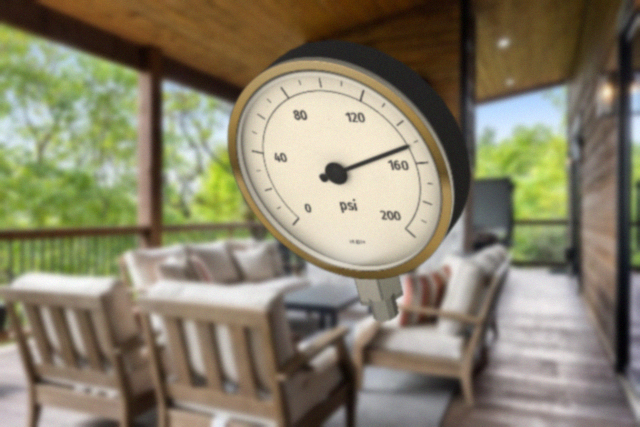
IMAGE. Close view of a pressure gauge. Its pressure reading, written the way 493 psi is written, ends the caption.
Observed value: 150 psi
